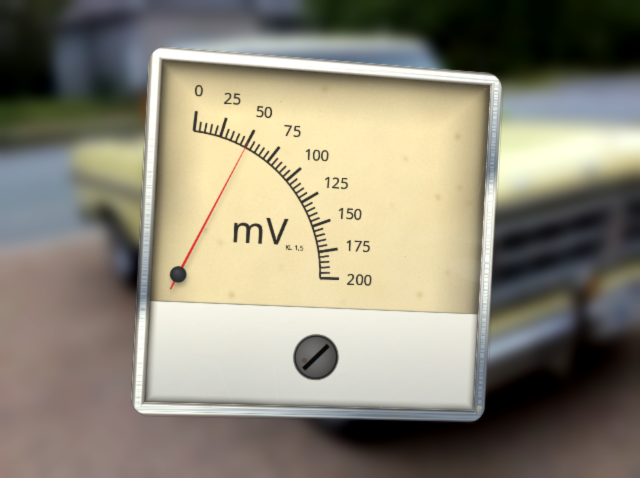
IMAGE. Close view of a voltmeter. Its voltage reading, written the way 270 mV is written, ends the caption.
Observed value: 50 mV
